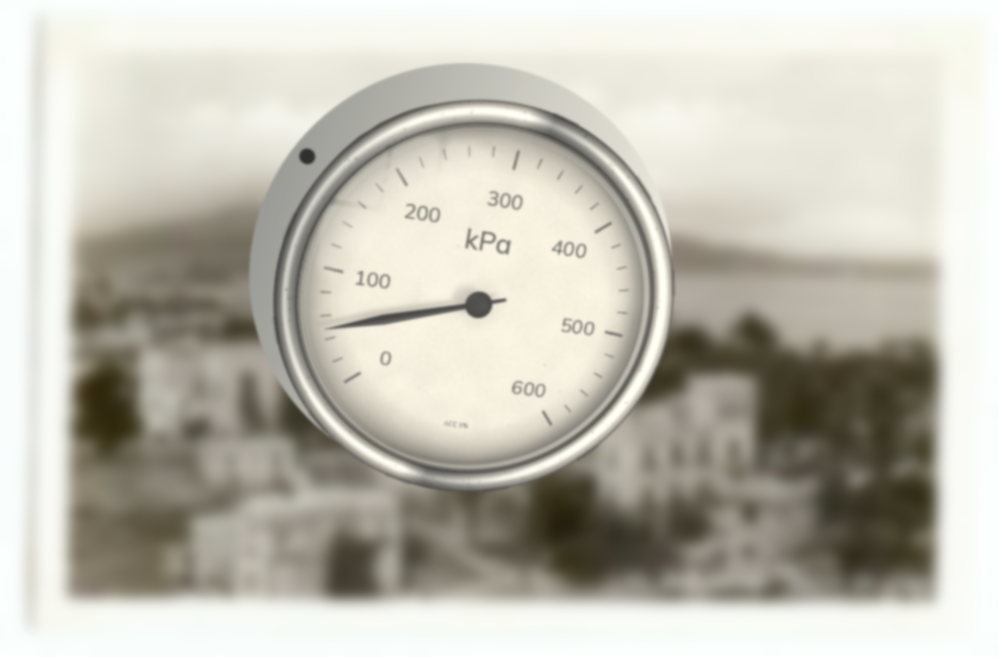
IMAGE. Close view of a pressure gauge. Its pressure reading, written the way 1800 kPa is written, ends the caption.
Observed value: 50 kPa
